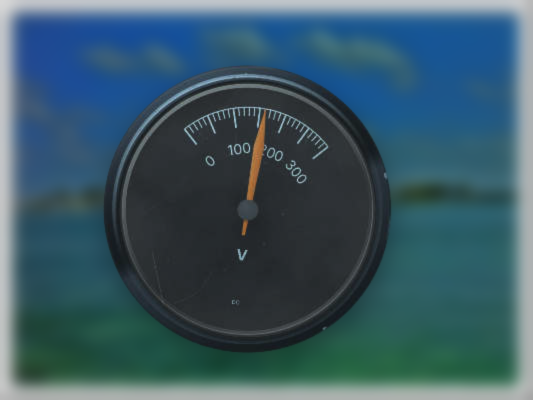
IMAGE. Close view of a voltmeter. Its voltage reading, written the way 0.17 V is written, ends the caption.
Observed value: 160 V
